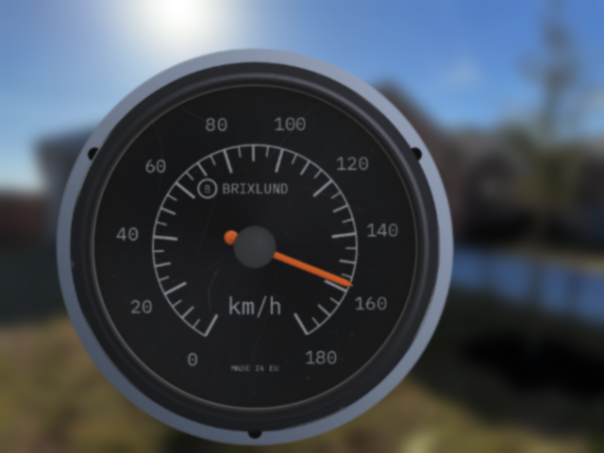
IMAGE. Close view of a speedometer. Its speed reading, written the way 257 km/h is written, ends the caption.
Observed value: 157.5 km/h
